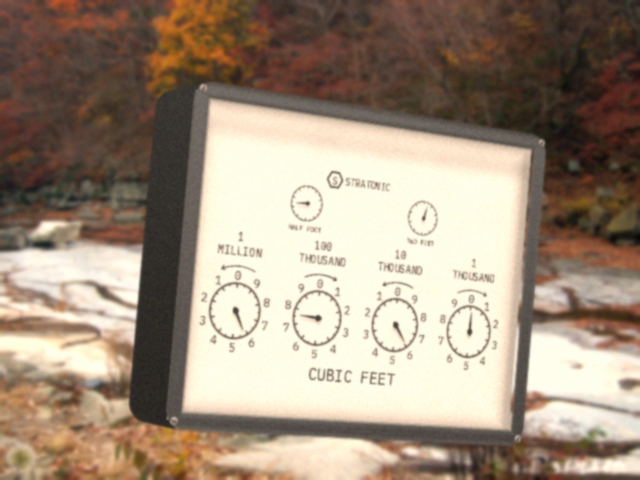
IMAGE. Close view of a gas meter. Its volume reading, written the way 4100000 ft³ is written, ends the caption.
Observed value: 576000 ft³
